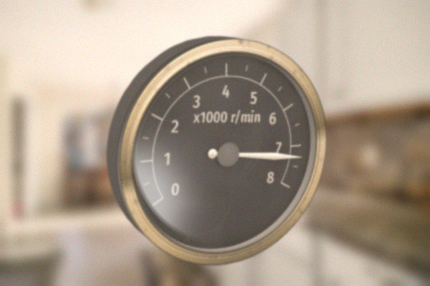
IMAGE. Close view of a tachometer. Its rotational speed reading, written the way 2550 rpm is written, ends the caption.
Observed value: 7250 rpm
